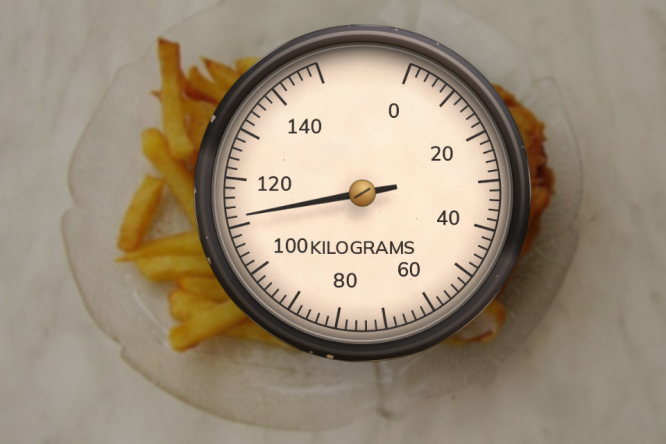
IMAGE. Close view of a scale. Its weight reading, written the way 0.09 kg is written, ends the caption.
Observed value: 112 kg
